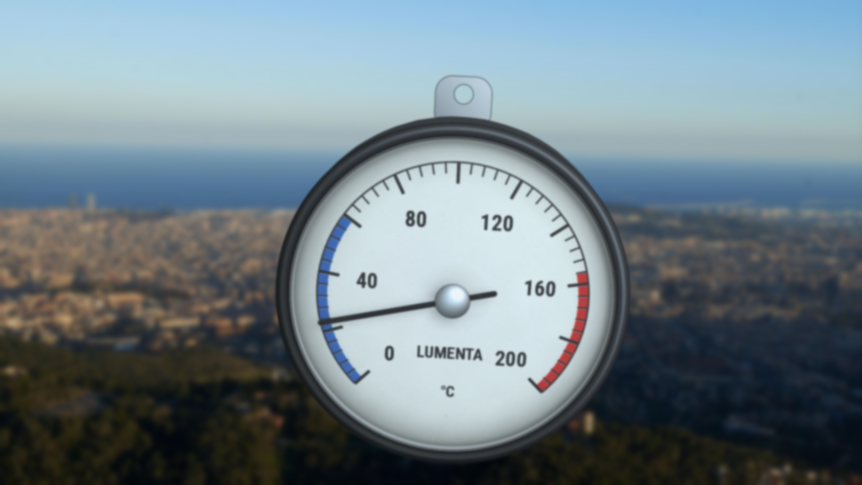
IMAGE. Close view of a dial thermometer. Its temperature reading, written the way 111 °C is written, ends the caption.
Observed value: 24 °C
